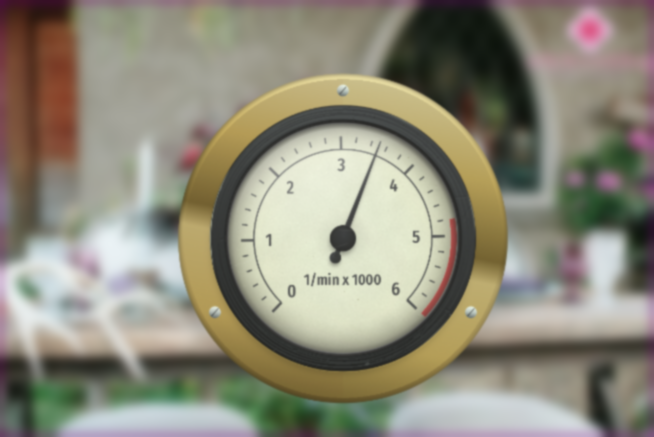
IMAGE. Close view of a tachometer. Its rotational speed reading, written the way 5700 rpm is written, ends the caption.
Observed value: 3500 rpm
